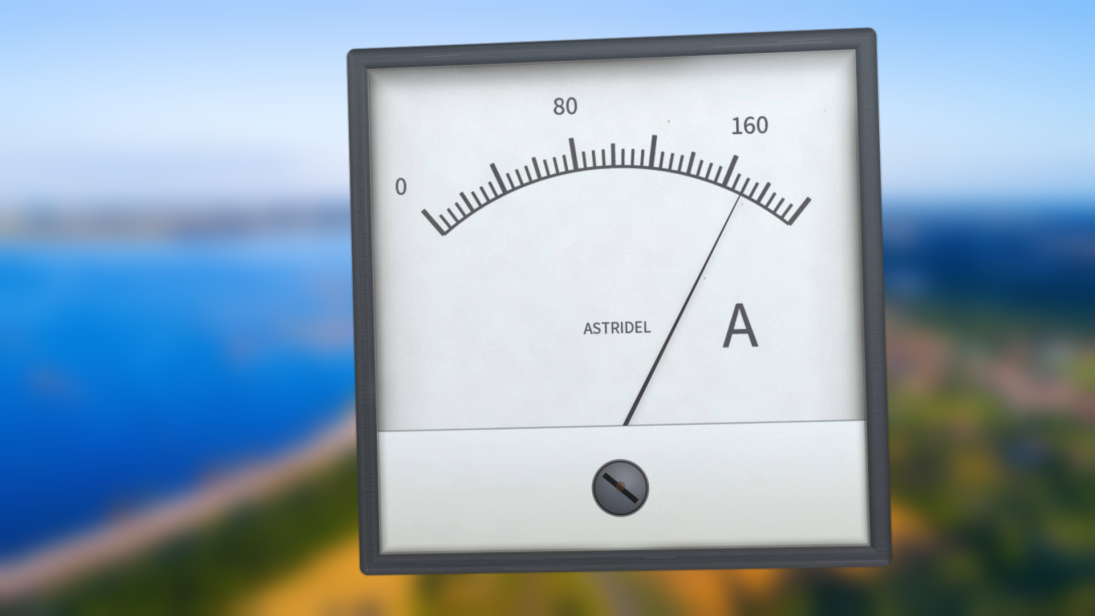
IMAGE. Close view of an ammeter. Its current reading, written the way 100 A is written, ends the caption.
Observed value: 170 A
